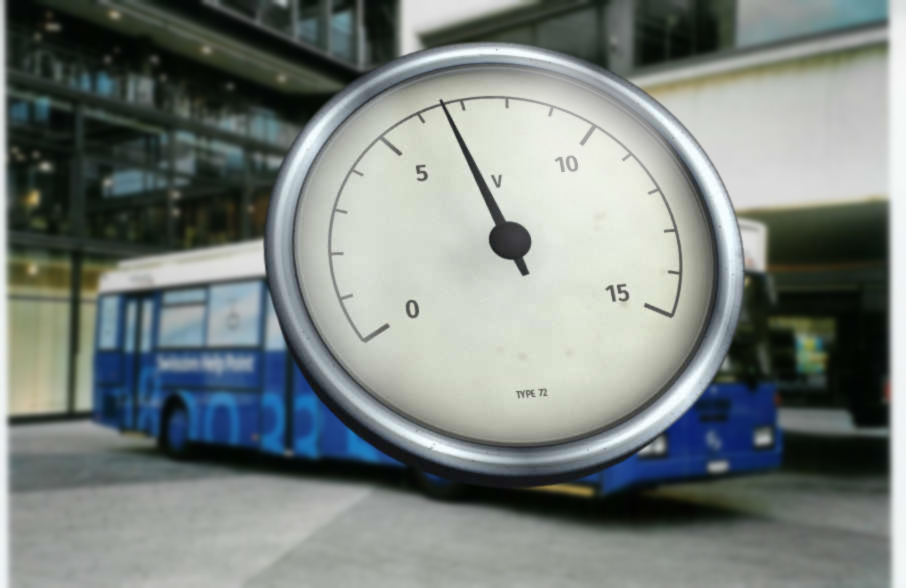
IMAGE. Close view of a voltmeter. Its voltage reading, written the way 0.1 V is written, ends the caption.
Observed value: 6.5 V
